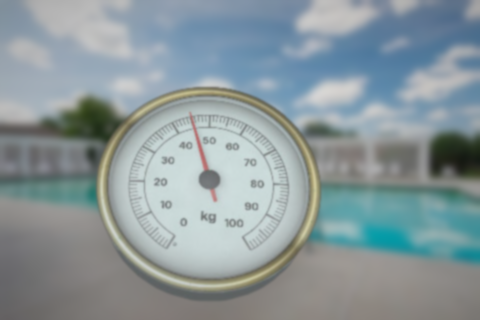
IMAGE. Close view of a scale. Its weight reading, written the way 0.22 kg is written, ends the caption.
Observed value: 45 kg
